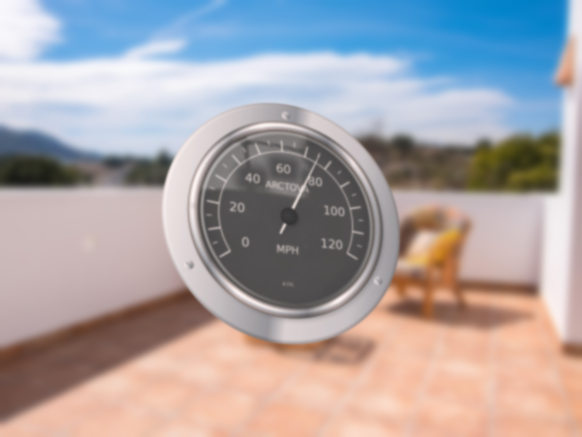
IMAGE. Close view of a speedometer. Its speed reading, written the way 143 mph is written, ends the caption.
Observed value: 75 mph
